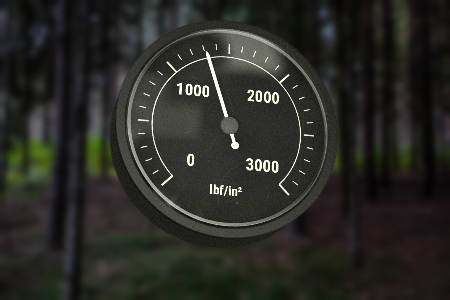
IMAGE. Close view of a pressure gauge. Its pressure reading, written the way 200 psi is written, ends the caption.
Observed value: 1300 psi
